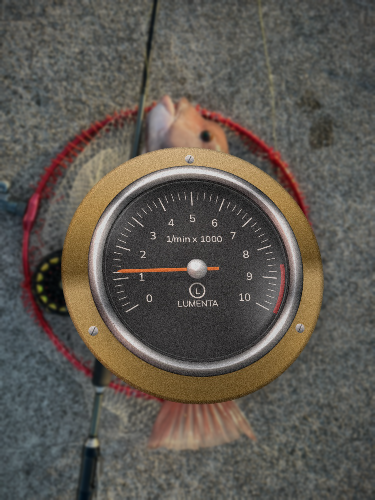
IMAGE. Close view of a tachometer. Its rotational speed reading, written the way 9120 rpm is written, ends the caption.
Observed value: 1200 rpm
